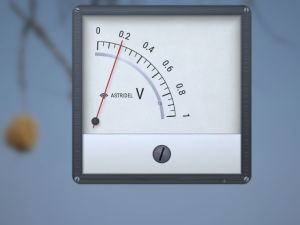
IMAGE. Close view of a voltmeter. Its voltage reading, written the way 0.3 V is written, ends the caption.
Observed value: 0.2 V
